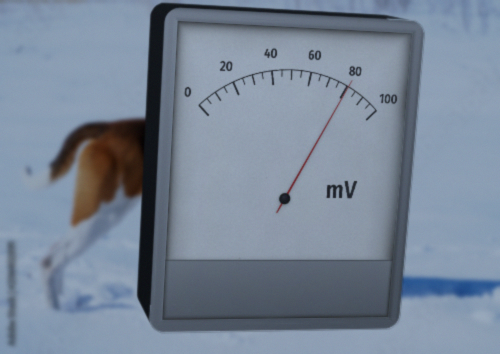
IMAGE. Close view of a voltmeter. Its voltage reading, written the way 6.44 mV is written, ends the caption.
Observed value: 80 mV
